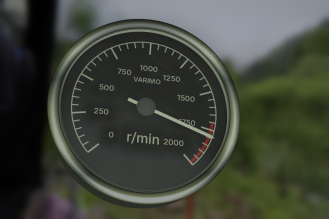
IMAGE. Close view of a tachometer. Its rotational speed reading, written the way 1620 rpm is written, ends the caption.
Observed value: 1800 rpm
